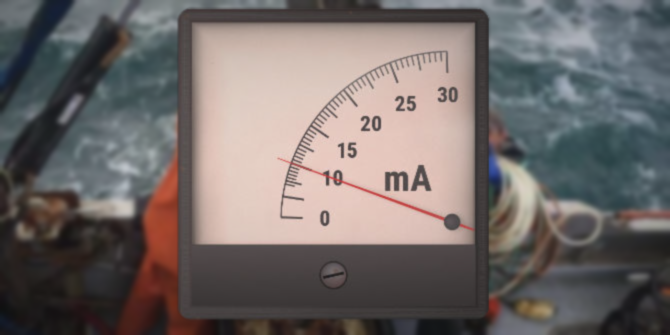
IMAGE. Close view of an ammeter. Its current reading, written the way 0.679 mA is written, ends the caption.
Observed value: 10 mA
